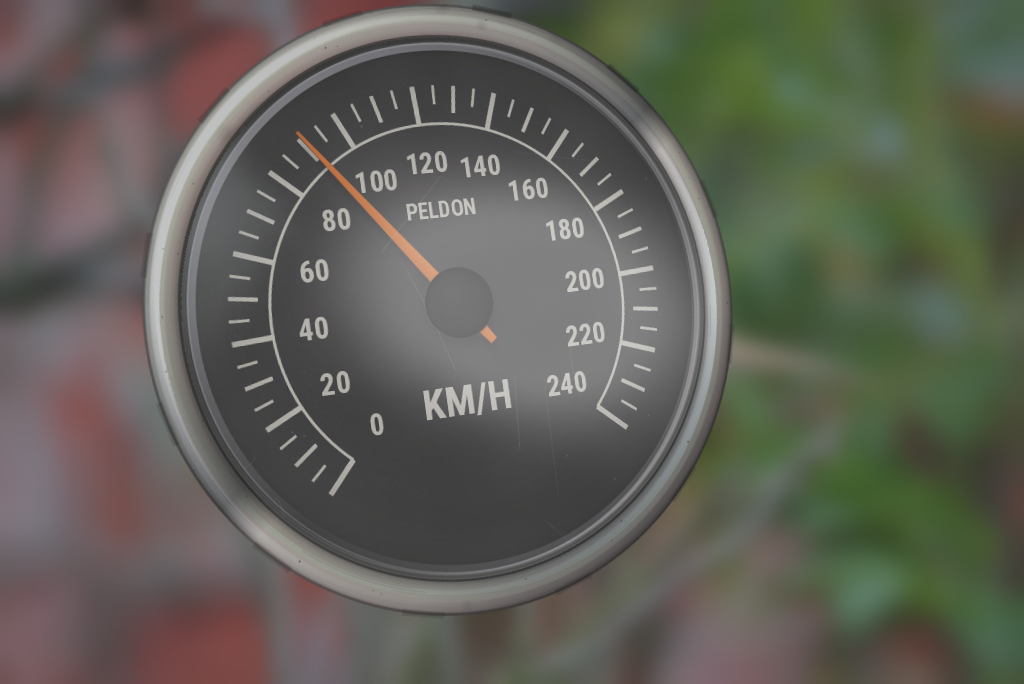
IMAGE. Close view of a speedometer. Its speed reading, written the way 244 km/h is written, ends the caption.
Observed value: 90 km/h
